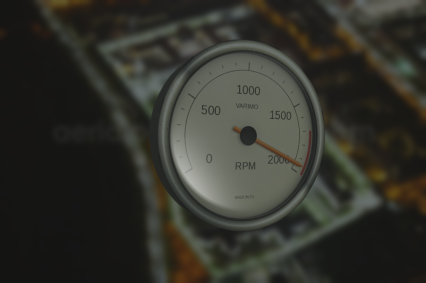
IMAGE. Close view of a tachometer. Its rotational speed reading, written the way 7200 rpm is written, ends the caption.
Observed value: 1950 rpm
